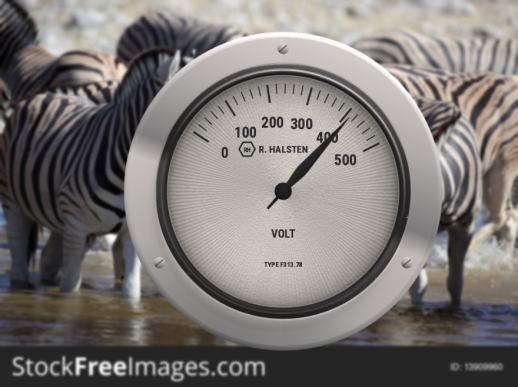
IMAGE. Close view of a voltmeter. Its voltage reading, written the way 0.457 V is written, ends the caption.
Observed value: 410 V
